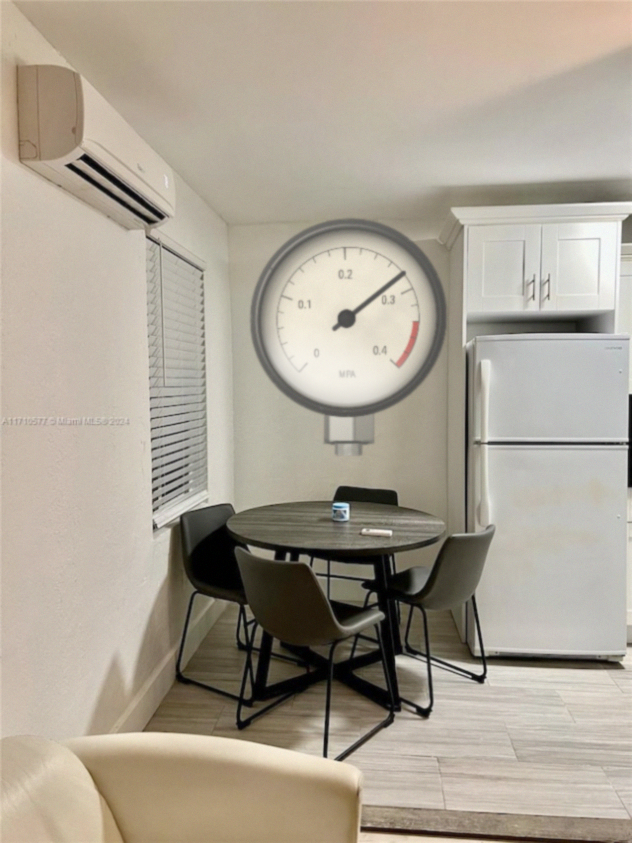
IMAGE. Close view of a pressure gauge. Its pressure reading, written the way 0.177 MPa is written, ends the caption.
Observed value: 0.28 MPa
